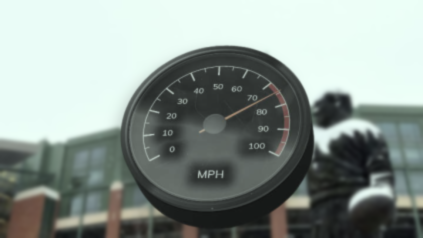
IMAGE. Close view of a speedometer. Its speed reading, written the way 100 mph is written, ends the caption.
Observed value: 75 mph
